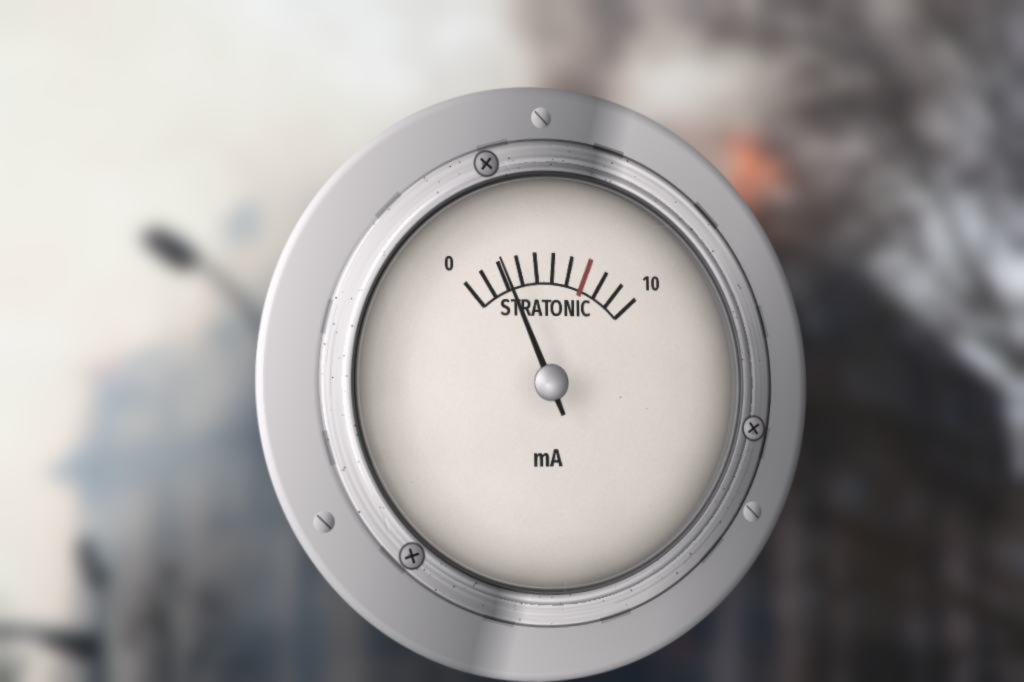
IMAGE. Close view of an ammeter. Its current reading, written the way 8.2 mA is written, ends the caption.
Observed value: 2 mA
